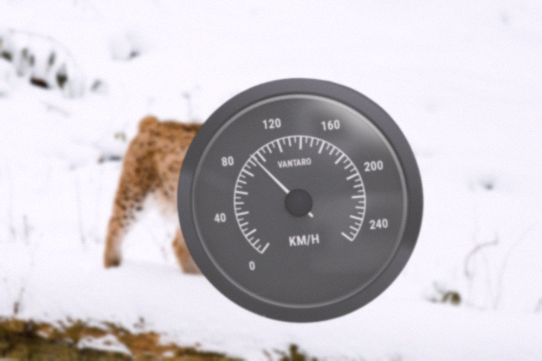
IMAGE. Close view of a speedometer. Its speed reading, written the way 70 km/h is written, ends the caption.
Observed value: 95 km/h
